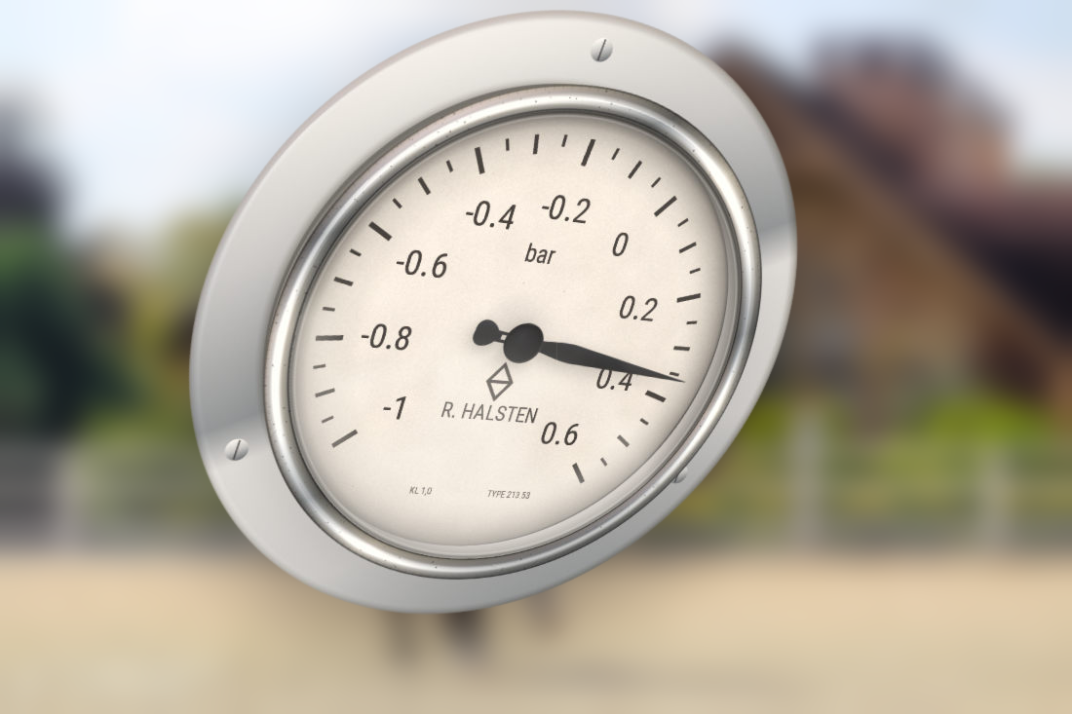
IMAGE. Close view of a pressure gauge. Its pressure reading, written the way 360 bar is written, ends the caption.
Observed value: 0.35 bar
